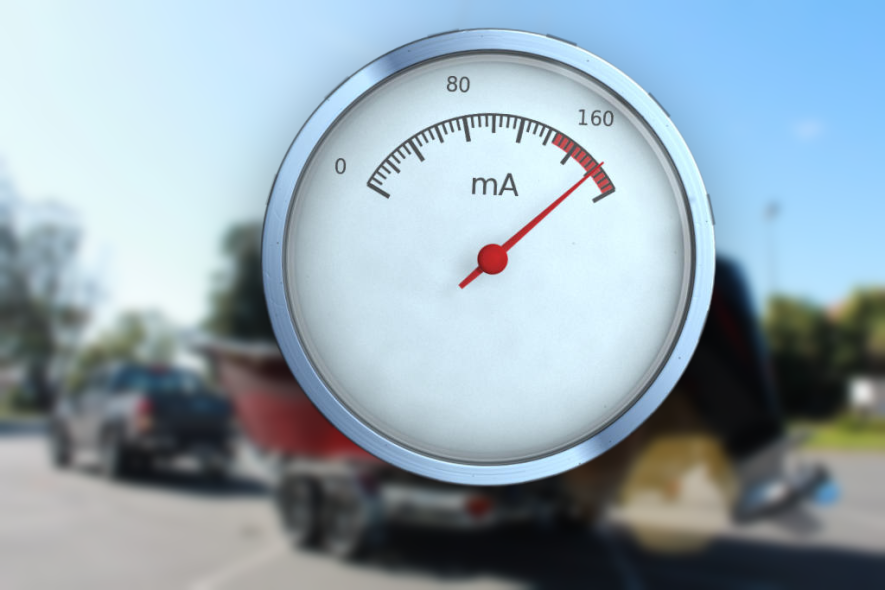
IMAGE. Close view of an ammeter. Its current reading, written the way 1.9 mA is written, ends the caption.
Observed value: 180 mA
